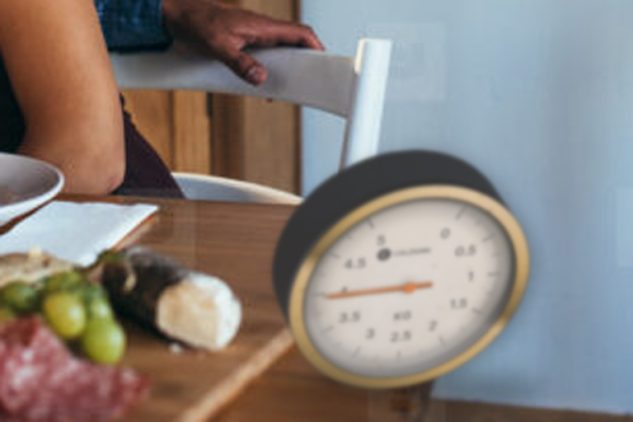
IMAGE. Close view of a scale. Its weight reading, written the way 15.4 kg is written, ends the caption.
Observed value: 4 kg
